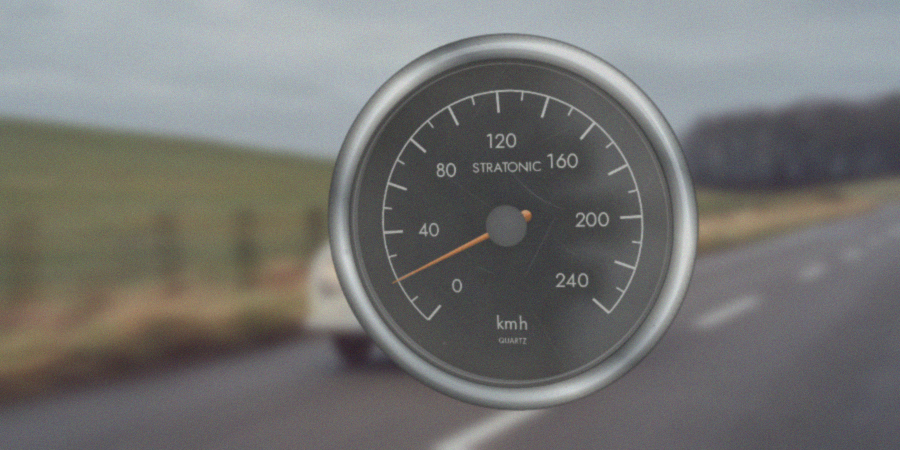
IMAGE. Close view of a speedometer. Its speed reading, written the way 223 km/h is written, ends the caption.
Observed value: 20 km/h
